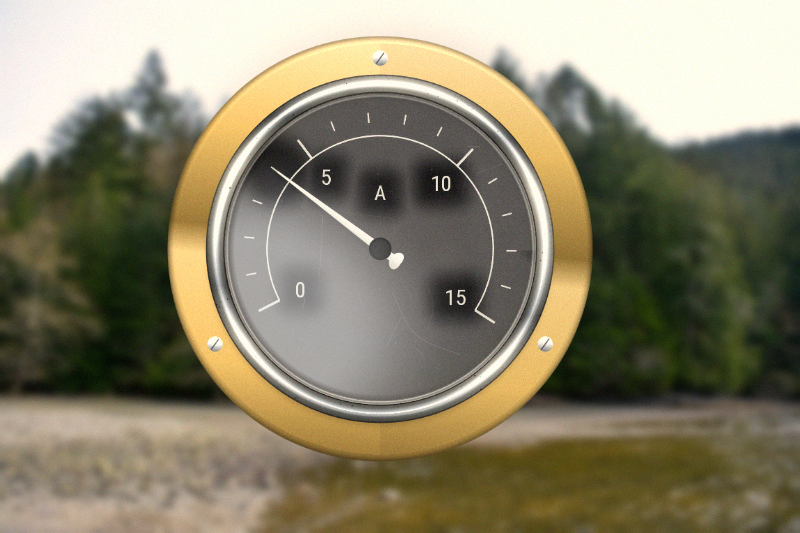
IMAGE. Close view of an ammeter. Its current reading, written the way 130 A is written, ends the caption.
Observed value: 4 A
